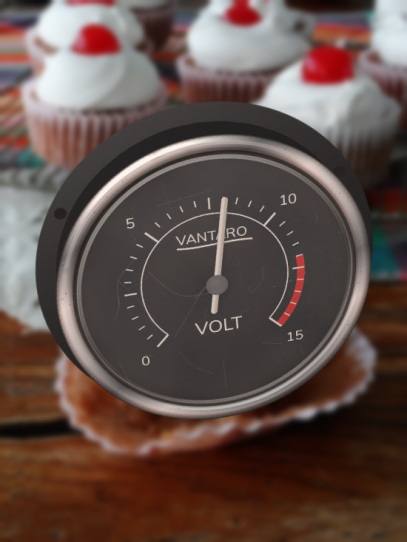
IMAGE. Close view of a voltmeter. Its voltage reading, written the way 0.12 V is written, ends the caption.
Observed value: 8 V
